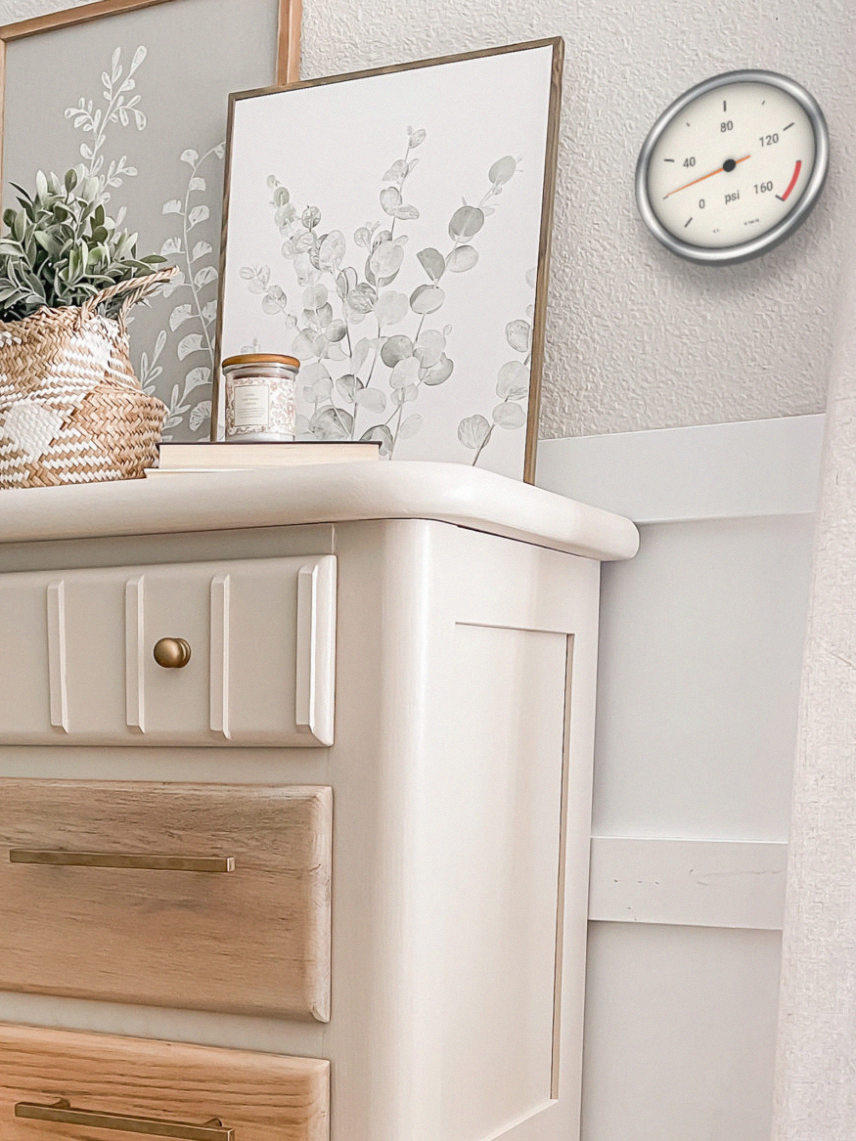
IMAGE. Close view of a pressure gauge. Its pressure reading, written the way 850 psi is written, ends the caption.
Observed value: 20 psi
